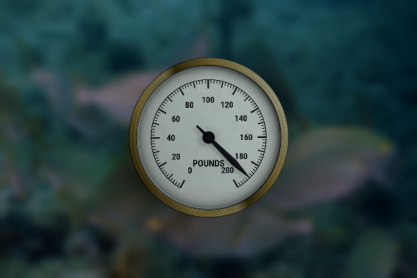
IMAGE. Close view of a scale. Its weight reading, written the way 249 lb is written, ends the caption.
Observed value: 190 lb
